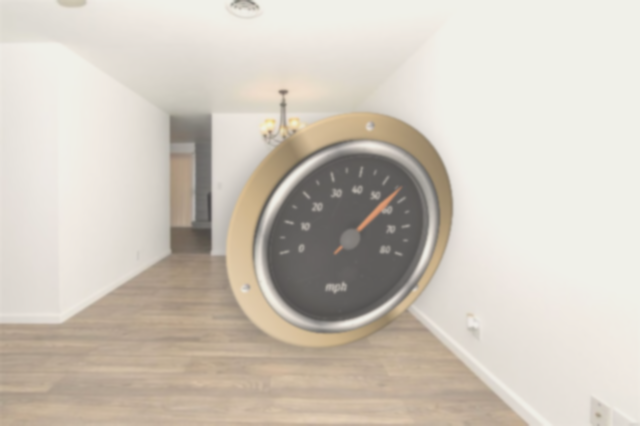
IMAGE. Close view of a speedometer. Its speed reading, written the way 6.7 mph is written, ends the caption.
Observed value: 55 mph
